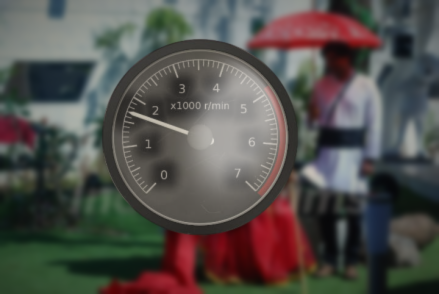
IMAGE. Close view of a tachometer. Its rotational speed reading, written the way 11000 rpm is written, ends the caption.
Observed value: 1700 rpm
